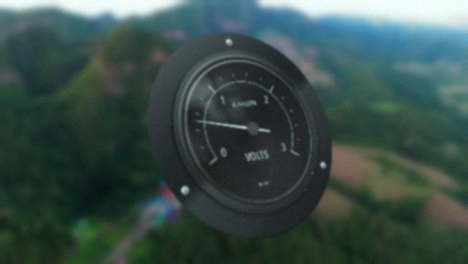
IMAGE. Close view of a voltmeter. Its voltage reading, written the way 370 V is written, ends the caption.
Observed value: 0.5 V
